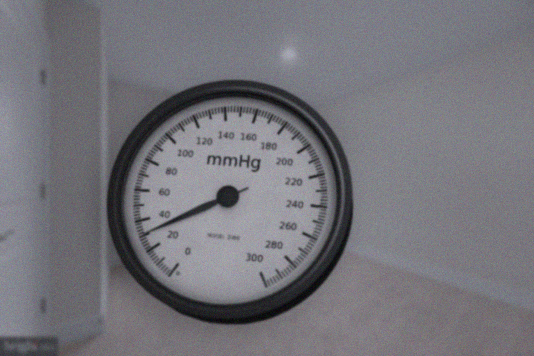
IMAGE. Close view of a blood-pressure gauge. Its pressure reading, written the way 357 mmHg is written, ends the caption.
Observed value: 30 mmHg
